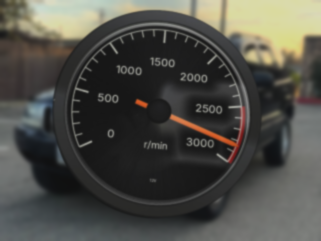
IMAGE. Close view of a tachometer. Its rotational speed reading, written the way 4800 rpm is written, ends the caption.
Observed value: 2850 rpm
